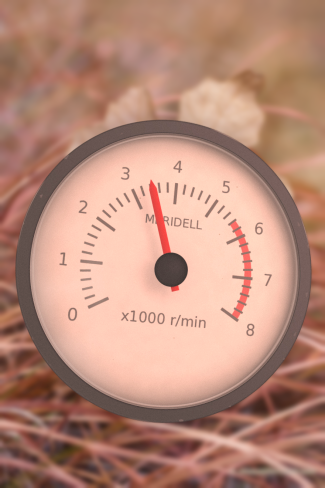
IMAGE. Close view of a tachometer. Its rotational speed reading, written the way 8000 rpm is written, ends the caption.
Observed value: 3400 rpm
